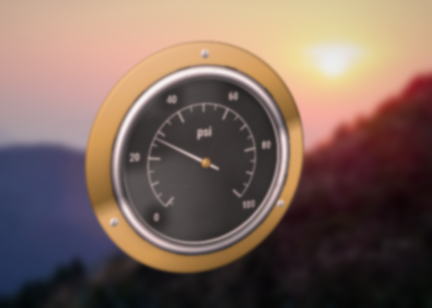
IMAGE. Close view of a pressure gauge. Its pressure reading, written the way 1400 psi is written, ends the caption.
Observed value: 27.5 psi
